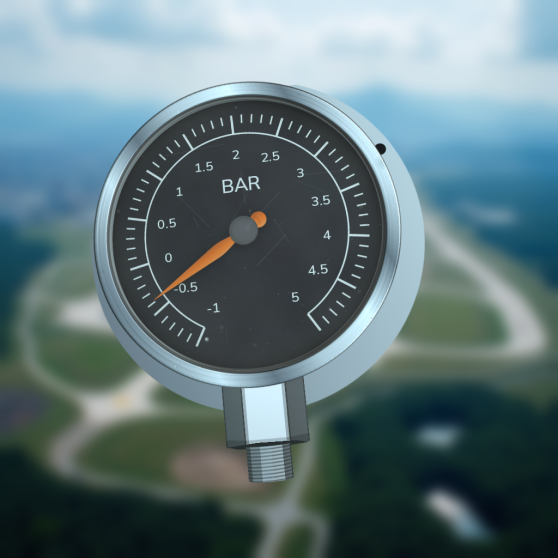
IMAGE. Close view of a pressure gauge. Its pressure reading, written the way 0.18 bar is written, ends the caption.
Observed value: -0.4 bar
